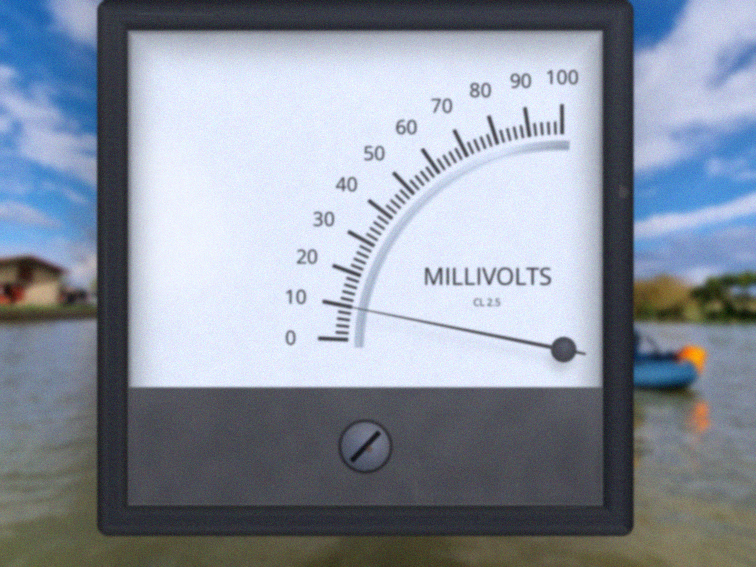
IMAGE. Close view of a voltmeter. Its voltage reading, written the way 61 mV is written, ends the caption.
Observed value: 10 mV
